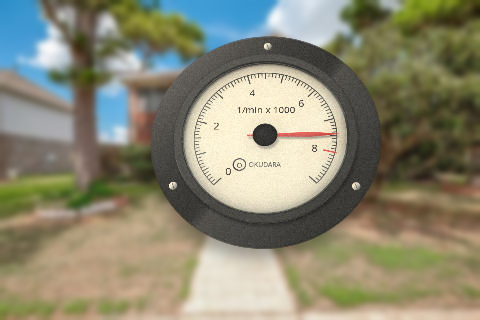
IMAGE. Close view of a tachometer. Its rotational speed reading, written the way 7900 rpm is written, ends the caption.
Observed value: 7500 rpm
